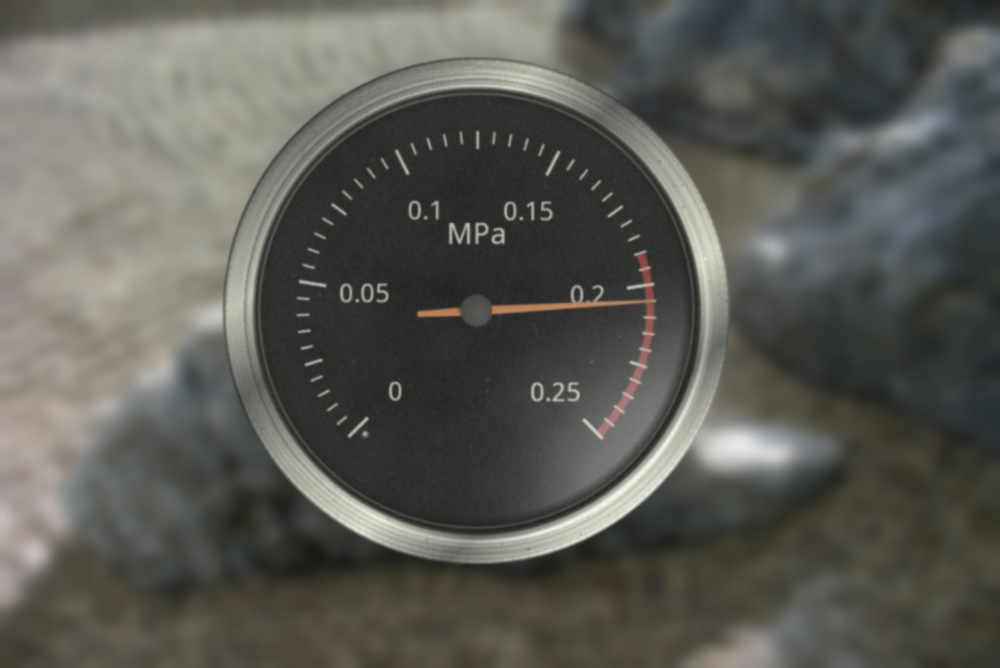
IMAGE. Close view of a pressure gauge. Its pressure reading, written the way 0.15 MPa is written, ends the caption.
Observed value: 0.205 MPa
